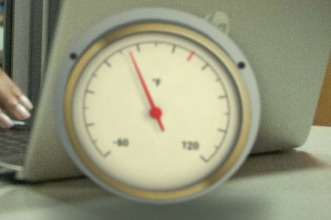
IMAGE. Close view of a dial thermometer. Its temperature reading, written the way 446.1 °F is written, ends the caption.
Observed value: 15 °F
